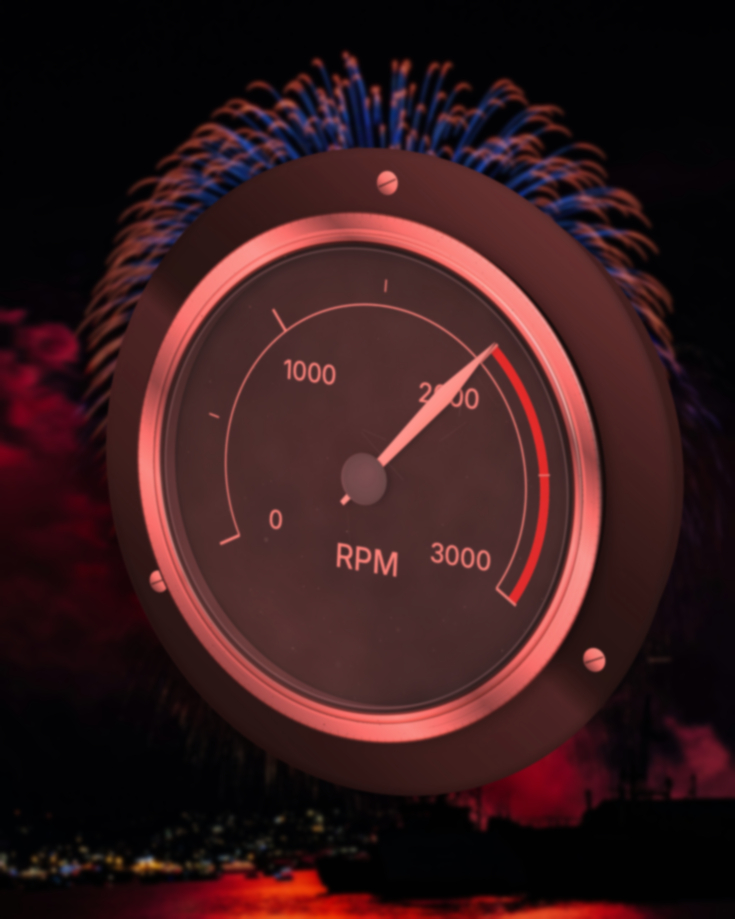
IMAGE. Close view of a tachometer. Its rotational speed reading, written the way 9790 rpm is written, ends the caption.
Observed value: 2000 rpm
